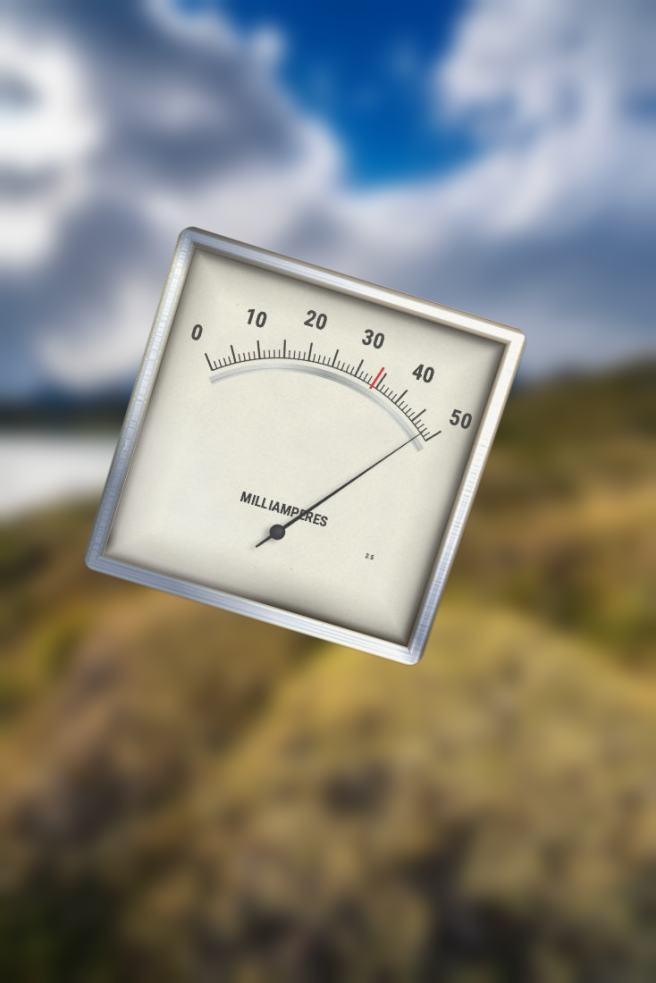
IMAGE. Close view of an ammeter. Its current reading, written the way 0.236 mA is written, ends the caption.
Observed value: 48 mA
